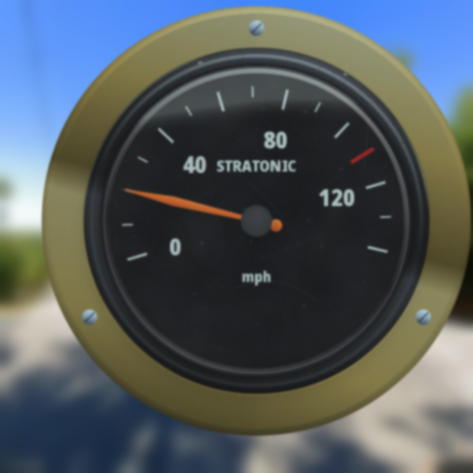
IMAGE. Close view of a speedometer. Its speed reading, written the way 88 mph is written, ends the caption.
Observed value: 20 mph
